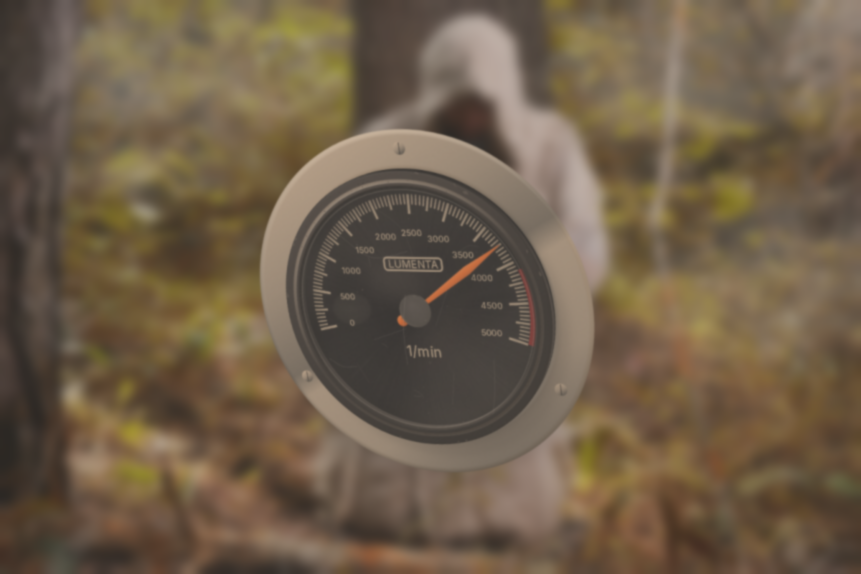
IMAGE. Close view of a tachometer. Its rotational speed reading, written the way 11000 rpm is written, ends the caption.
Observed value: 3750 rpm
